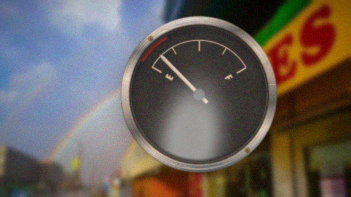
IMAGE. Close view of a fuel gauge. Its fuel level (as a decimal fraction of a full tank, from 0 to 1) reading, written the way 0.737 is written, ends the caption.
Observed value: 0.125
